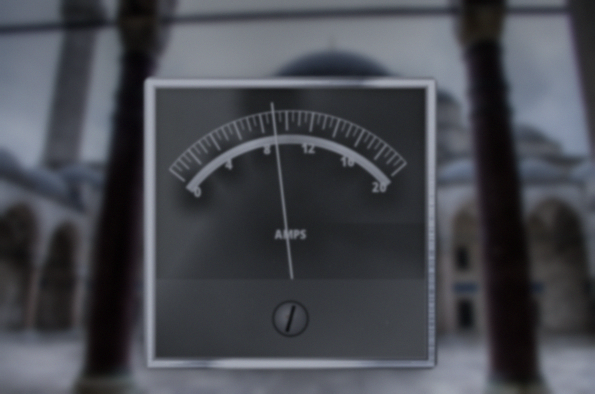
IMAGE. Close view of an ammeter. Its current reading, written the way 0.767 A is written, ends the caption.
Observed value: 9 A
